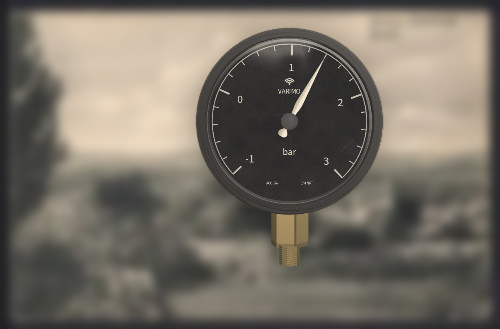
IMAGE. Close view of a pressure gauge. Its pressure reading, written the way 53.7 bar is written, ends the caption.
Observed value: 1.4 bar
